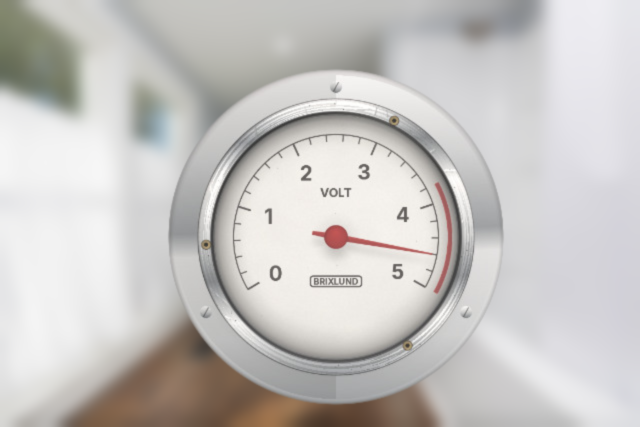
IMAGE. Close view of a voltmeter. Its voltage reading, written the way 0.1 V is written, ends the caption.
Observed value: 4.6 V
